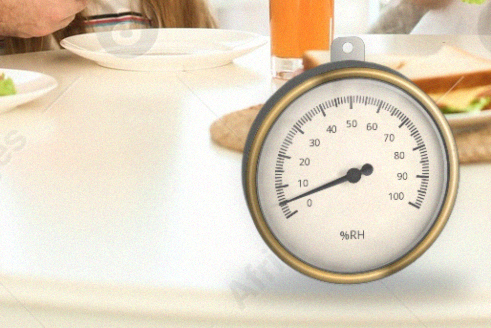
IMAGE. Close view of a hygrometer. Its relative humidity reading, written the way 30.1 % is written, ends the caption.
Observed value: 5 %
